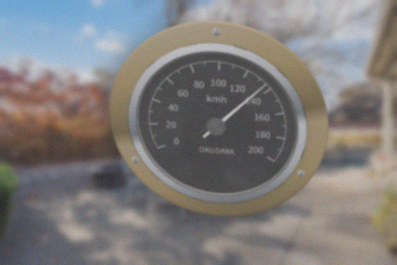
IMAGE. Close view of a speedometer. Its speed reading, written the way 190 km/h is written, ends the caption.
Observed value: 135 km/h
